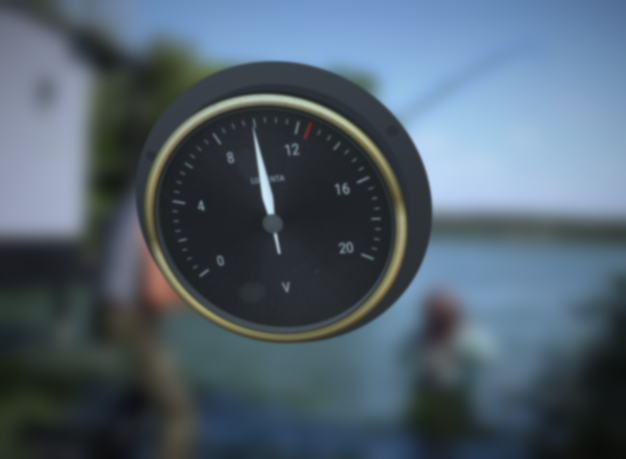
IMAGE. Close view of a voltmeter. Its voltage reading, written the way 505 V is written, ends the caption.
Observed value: 10 V
